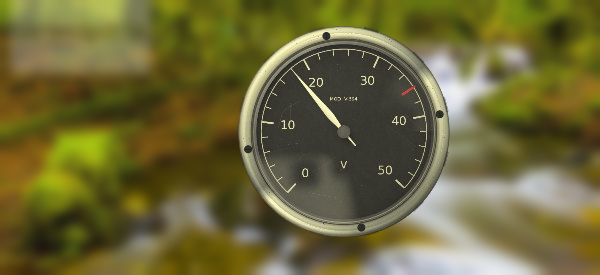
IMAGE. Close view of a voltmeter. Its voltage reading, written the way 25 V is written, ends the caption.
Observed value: 18 V
